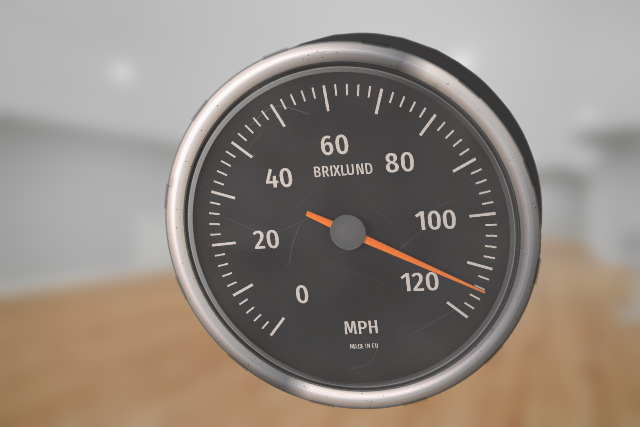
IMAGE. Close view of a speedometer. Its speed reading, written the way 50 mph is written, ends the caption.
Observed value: 114 mph
